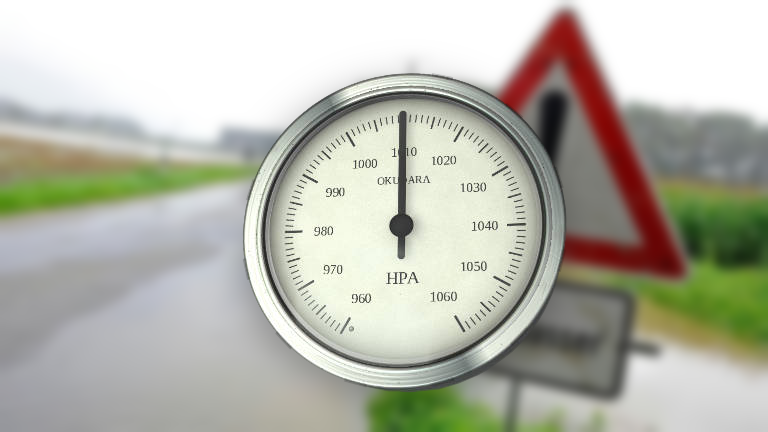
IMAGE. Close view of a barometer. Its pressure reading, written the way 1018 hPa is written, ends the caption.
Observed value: 1010 hPa
